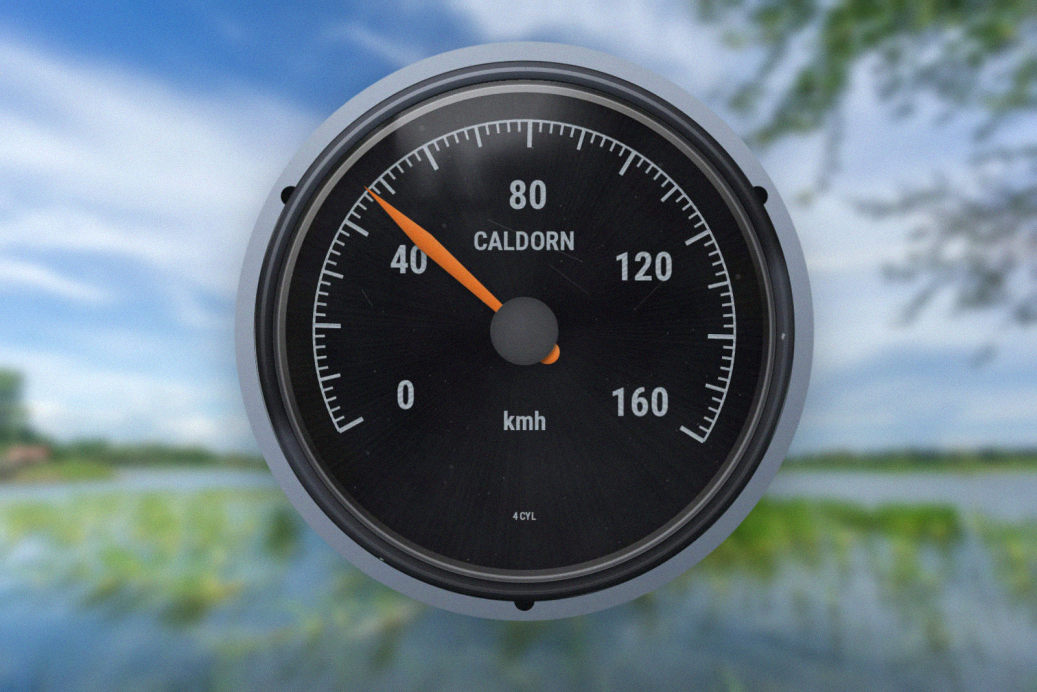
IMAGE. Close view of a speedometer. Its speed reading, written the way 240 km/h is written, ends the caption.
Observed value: 47 km/h
